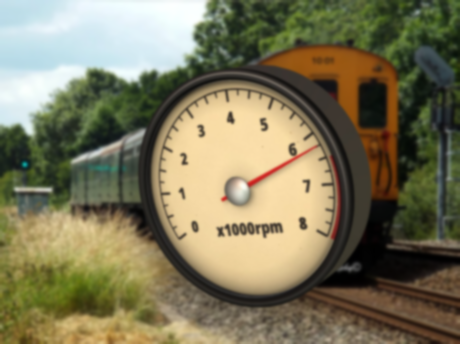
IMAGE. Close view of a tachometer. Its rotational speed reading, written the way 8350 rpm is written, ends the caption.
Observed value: 6250 rpm
